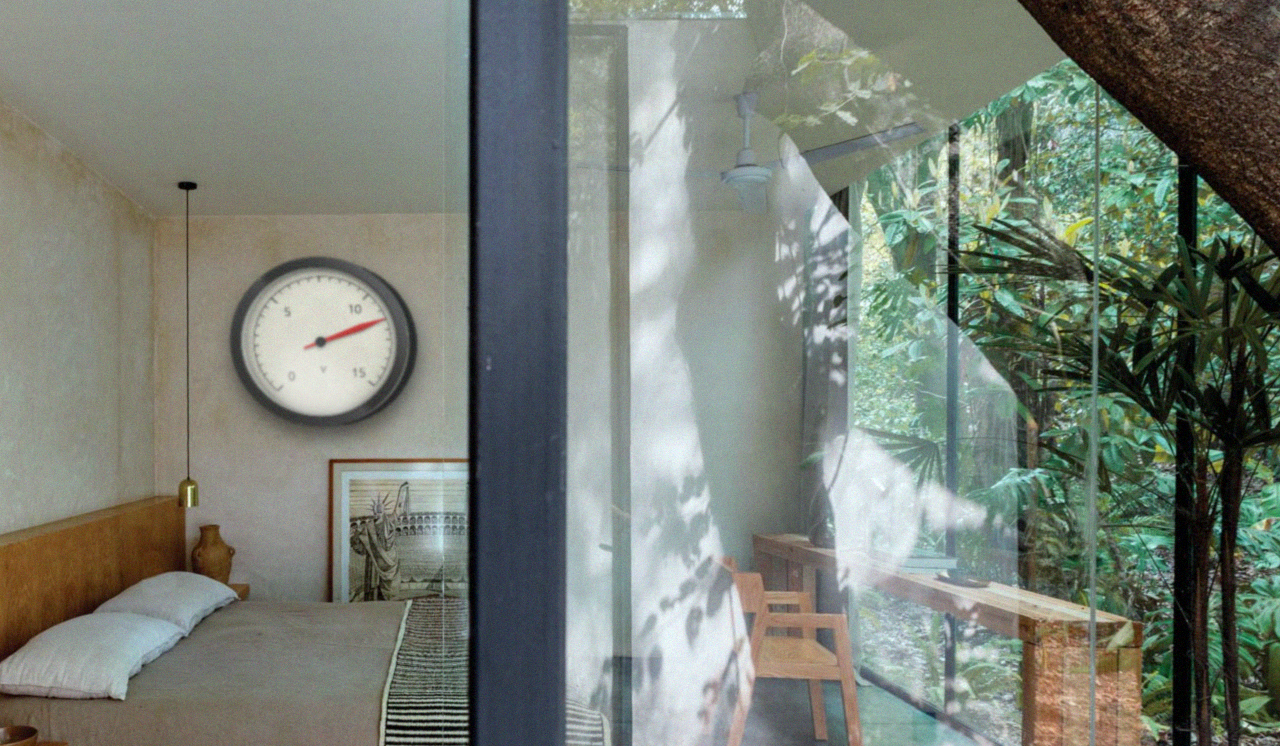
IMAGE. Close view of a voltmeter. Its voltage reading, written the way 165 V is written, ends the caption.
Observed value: 11.5 V
